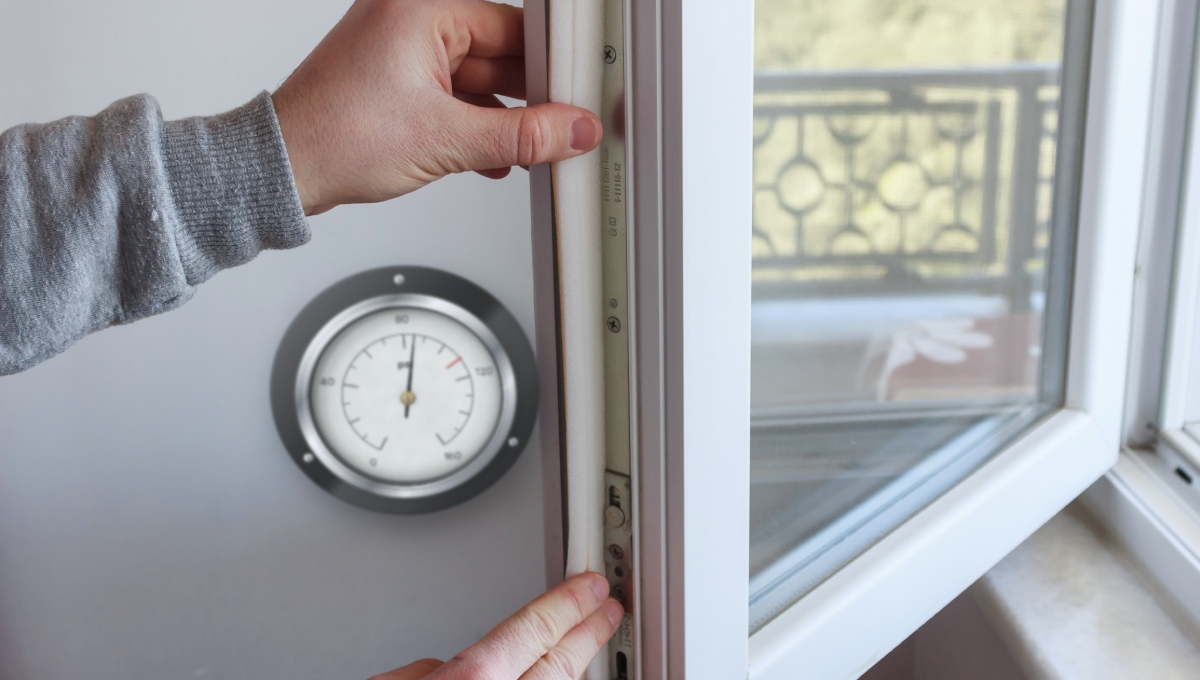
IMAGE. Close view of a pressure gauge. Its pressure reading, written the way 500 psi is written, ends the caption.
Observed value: 85 psi
